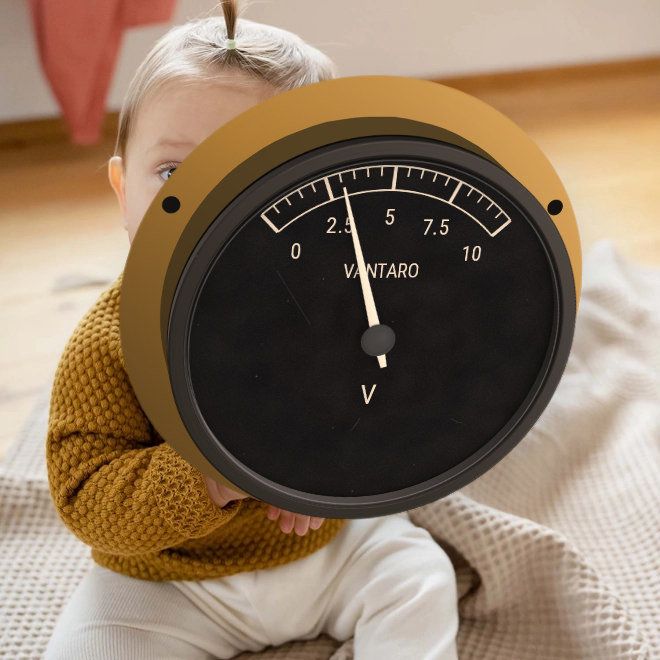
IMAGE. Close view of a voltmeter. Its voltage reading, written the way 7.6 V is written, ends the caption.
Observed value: 3 V
